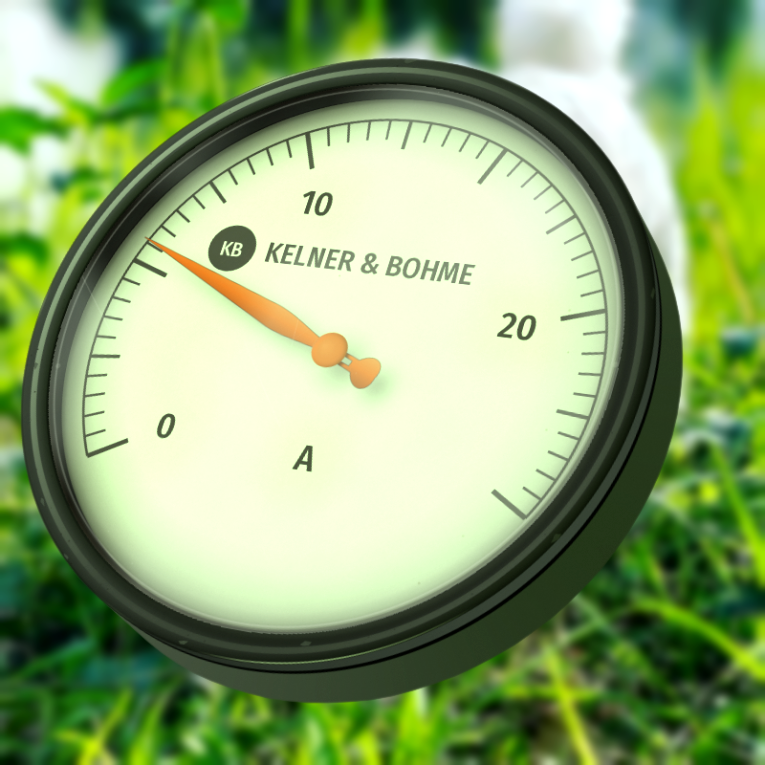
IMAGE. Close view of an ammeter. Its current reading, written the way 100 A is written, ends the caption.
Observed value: 5.5 A
